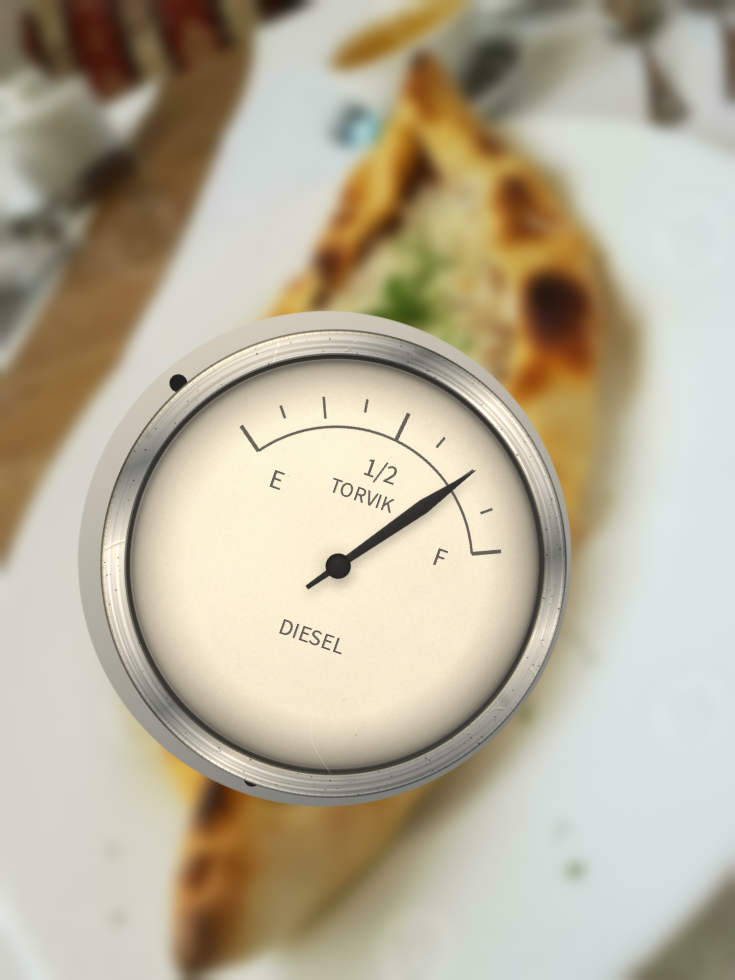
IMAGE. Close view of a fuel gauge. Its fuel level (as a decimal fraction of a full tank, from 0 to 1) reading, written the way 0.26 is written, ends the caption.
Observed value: 0.75
